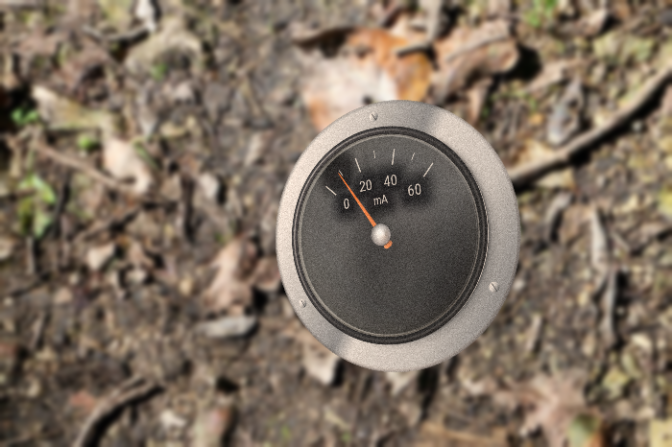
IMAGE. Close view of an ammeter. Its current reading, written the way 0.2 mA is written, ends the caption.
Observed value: 10 mA
